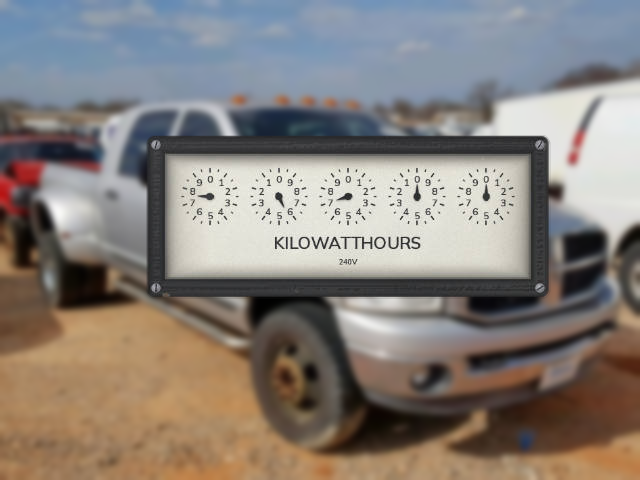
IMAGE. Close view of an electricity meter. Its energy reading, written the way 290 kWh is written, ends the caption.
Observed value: 75700 kWh
